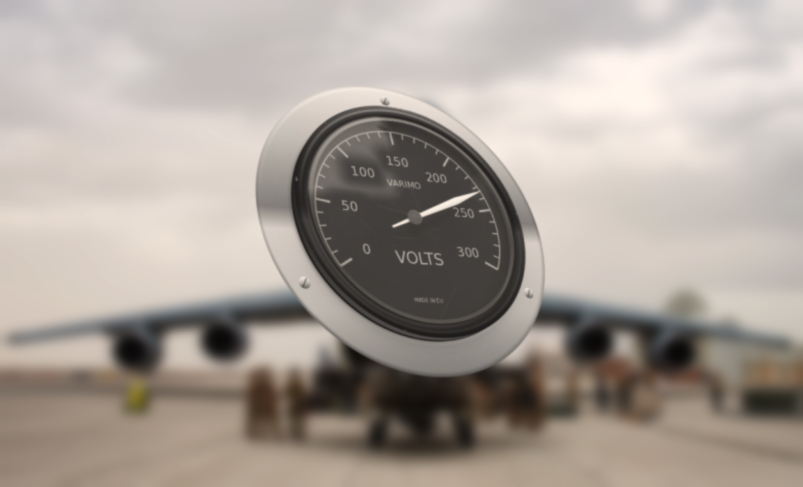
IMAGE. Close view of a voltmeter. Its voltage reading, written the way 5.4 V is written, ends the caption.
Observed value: 235 V
